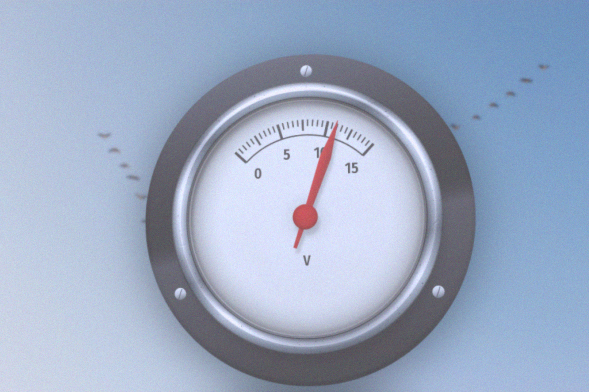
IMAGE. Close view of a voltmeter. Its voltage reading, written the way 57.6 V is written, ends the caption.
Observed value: 11 V
